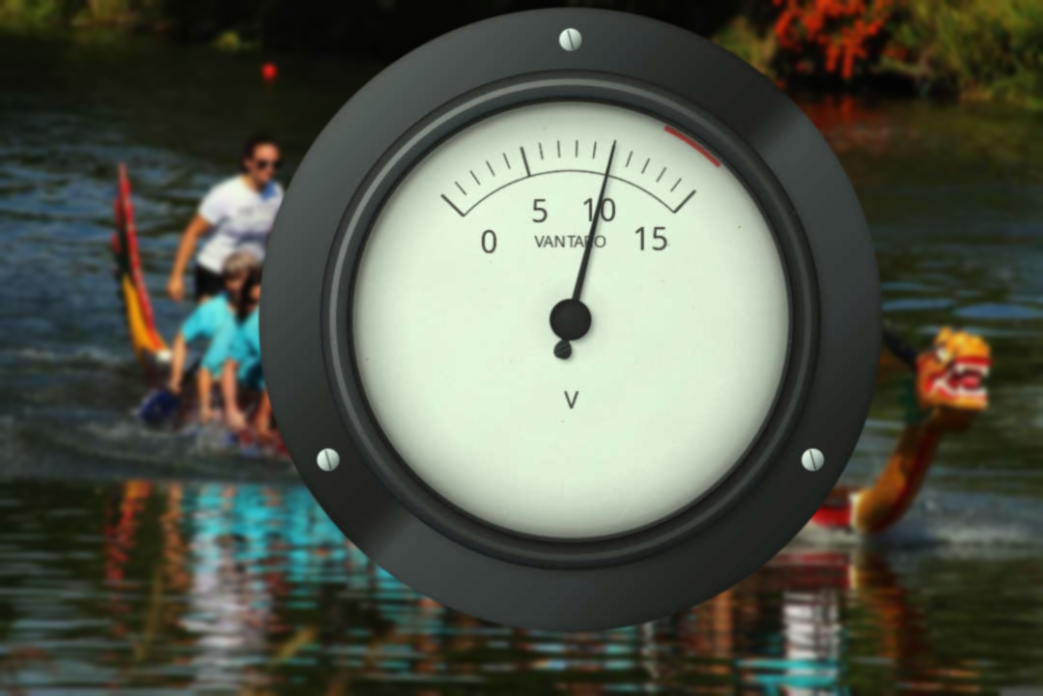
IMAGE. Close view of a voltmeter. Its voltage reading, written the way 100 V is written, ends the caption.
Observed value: 10 V
